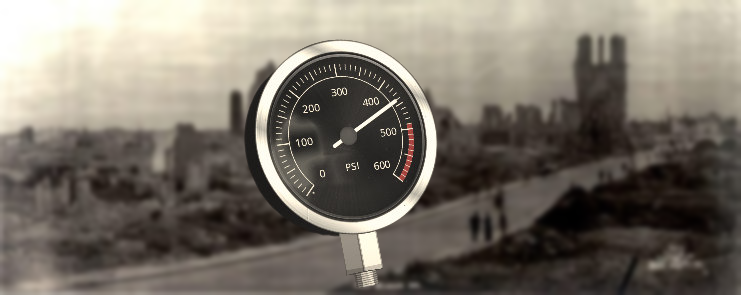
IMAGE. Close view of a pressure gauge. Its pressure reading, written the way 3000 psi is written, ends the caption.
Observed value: 440 psi
